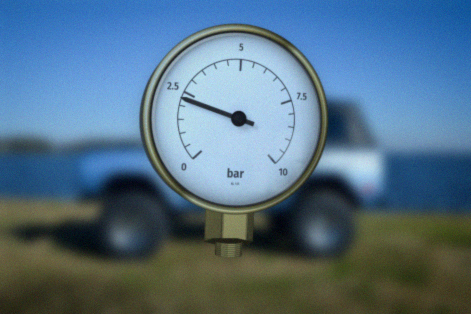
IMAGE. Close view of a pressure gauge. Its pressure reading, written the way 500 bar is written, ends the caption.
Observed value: 2.25 bar
